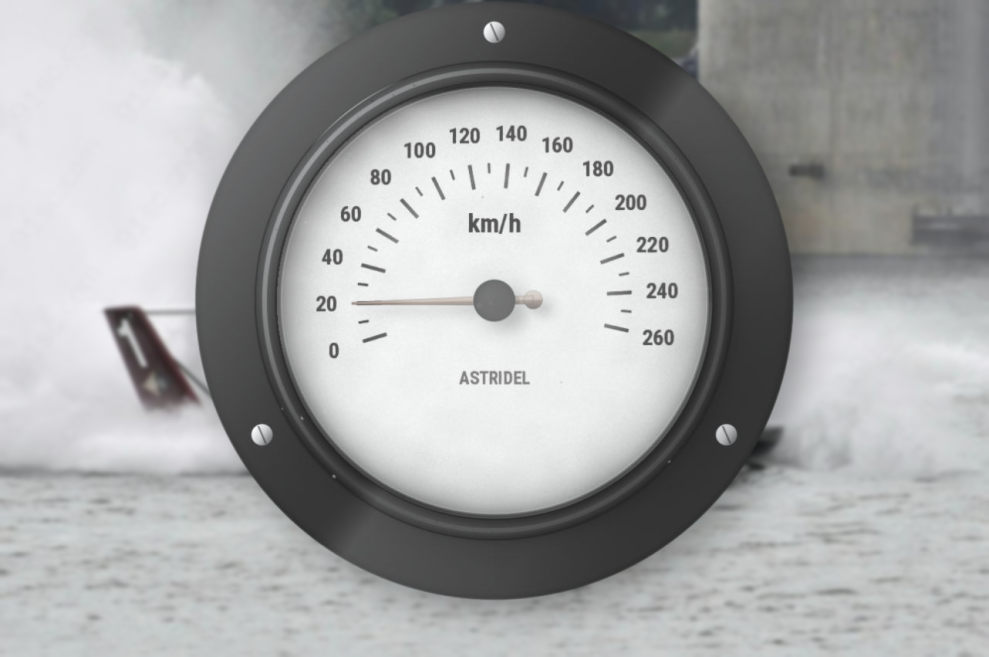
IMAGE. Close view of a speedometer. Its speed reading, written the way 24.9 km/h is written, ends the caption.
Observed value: 20 km/h
